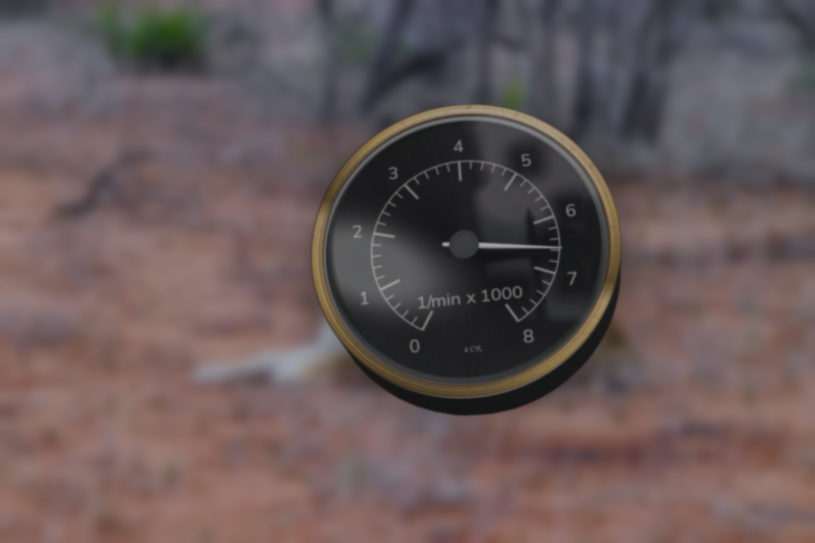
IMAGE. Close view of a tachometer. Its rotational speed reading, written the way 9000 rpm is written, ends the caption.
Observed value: 6600 rpm
